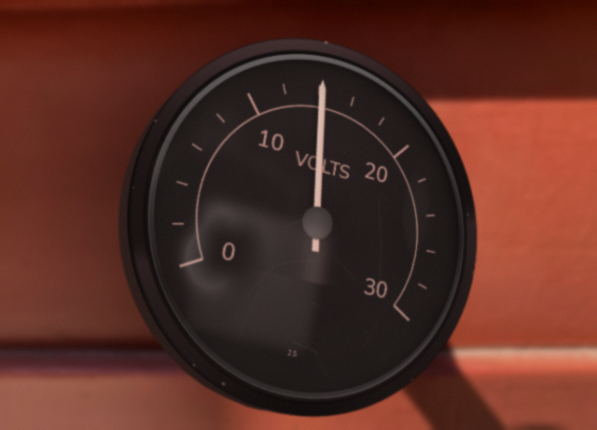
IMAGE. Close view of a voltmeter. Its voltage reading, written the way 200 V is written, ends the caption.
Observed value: 14 V
